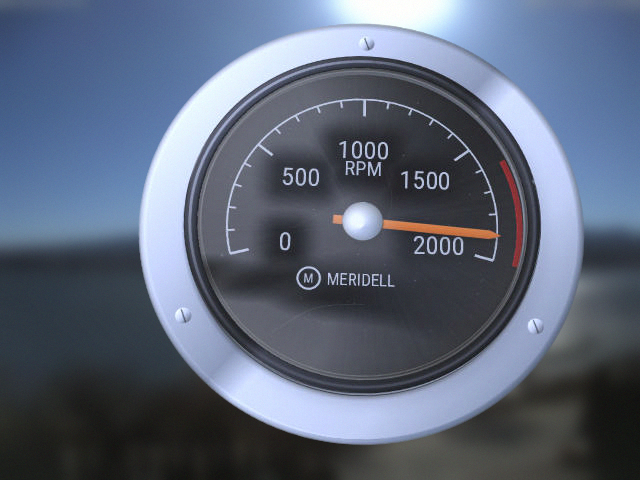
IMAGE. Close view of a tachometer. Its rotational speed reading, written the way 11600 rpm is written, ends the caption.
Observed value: 1900 rpm
